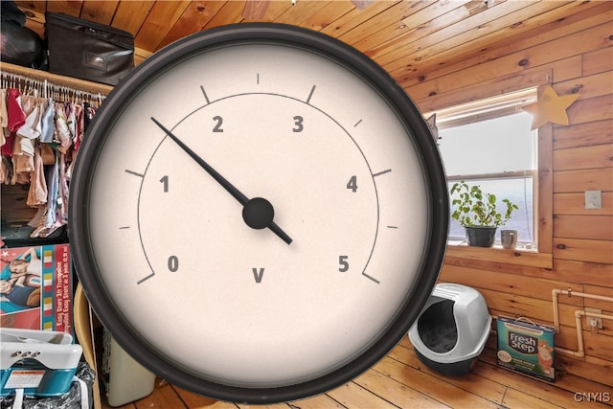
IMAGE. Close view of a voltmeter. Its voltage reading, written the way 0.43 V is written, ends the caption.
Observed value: 1.5 V
